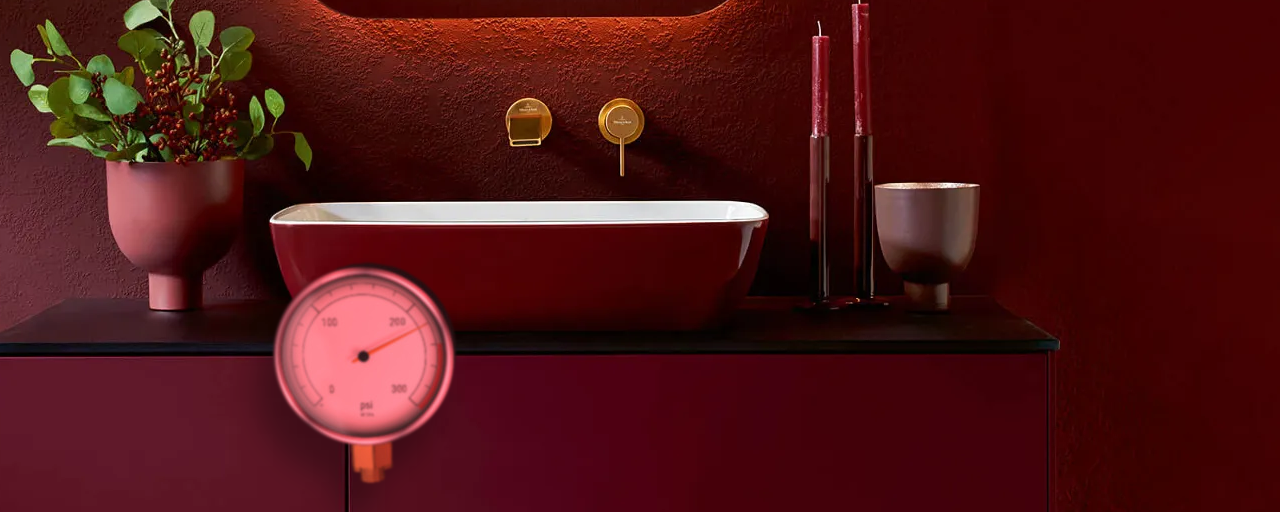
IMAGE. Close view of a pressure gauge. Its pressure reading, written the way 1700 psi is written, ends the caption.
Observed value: 220 psi
